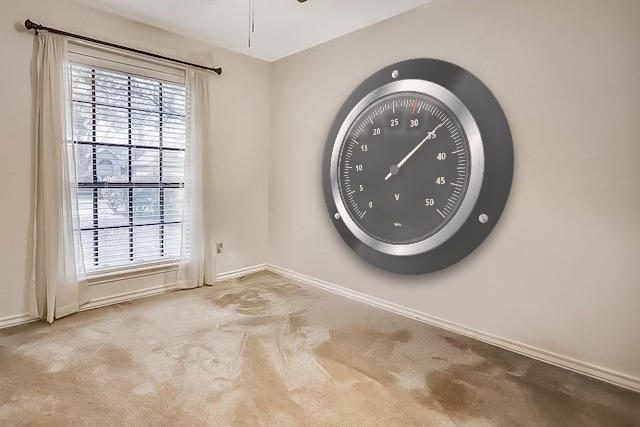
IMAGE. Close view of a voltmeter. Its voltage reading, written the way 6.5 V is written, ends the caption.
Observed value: 35 V
